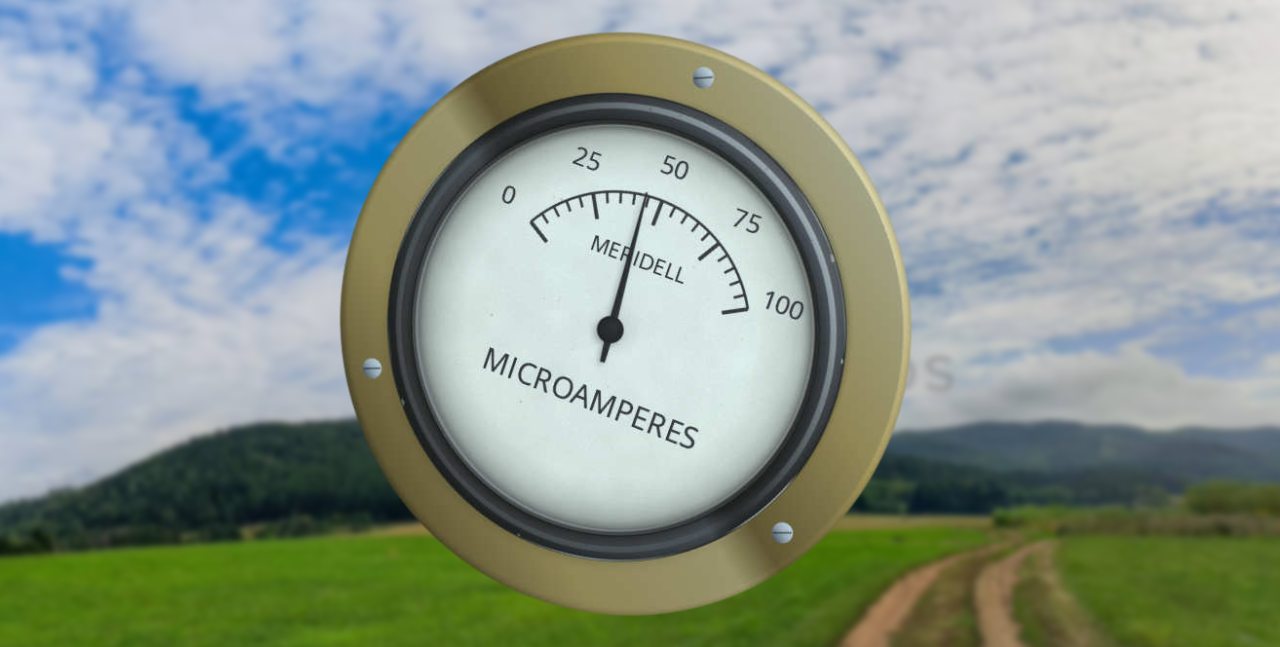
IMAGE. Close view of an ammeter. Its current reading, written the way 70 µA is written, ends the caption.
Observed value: 45 µA
